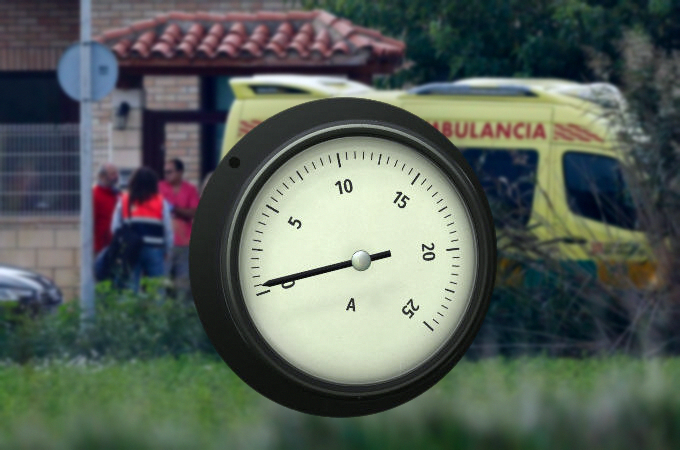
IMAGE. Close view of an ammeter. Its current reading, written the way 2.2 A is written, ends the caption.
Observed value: 0.5 A
